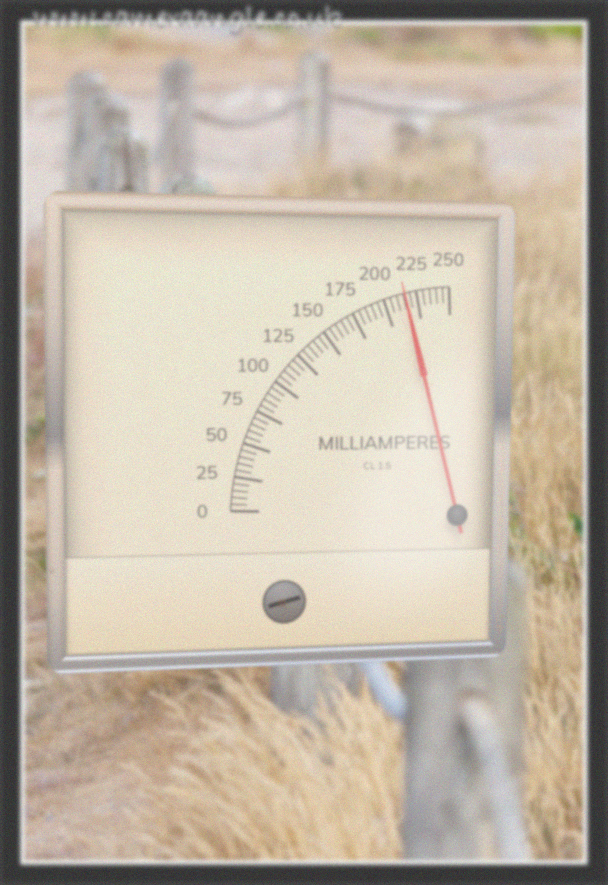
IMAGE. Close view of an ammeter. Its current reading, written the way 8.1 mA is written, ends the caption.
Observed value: 215 mA
